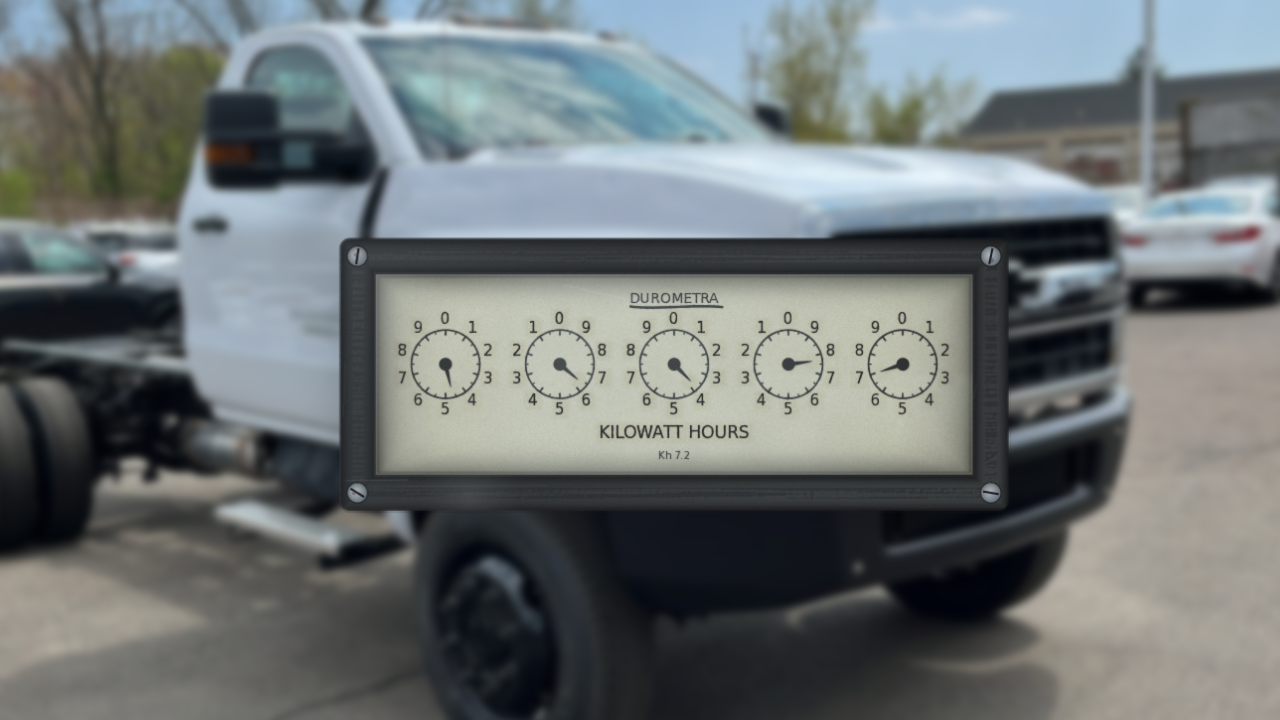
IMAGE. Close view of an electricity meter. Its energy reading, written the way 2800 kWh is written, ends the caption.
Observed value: 46377 kWh
